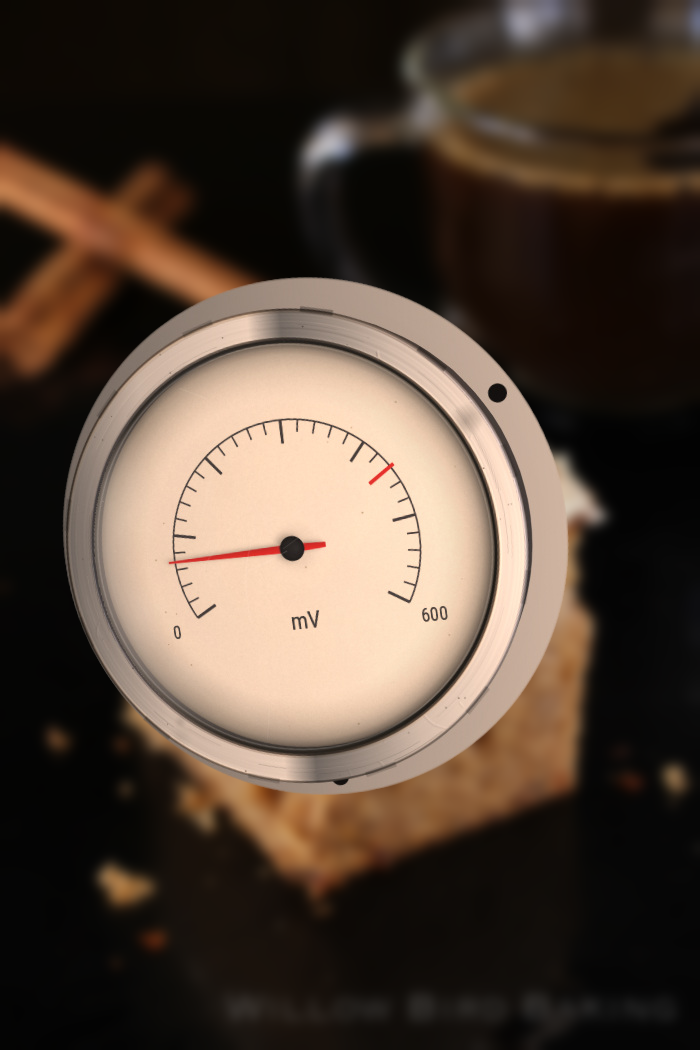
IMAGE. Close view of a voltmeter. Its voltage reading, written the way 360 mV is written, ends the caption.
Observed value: 70 mV
